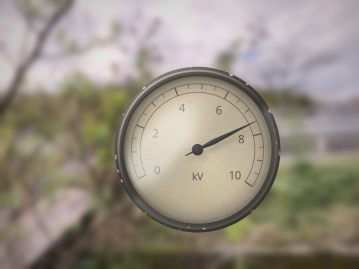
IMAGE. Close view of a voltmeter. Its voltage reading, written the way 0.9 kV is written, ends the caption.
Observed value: 7.5 kV
